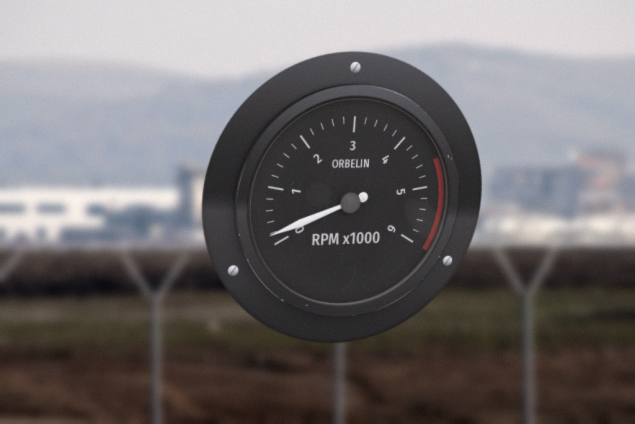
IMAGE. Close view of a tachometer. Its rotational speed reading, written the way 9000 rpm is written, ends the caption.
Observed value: 200 rpm
